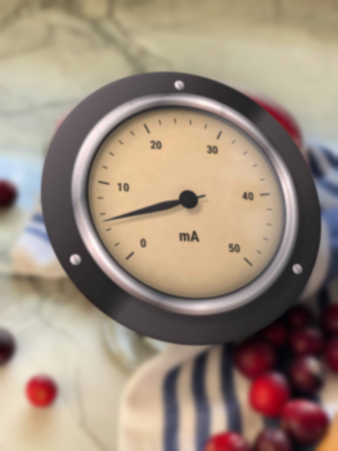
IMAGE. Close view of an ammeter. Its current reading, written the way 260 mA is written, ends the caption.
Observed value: 5 mA
